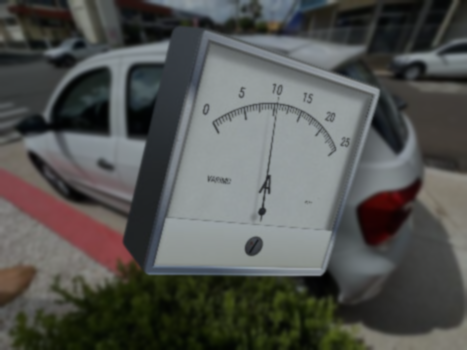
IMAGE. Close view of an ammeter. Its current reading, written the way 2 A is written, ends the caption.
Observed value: 10 A
